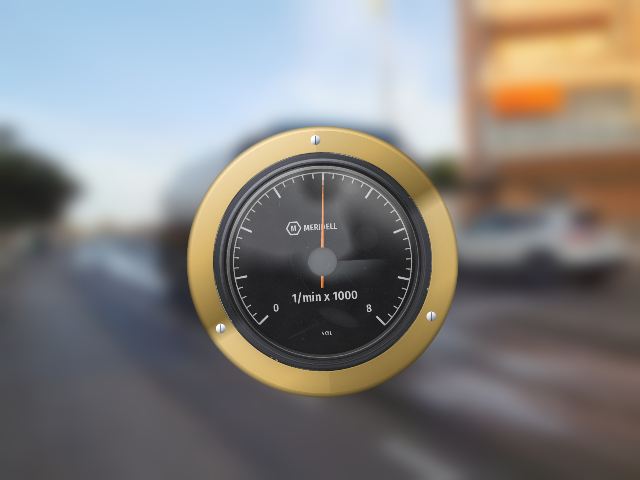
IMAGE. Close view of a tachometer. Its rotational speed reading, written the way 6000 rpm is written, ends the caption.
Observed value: 4000 rpm
